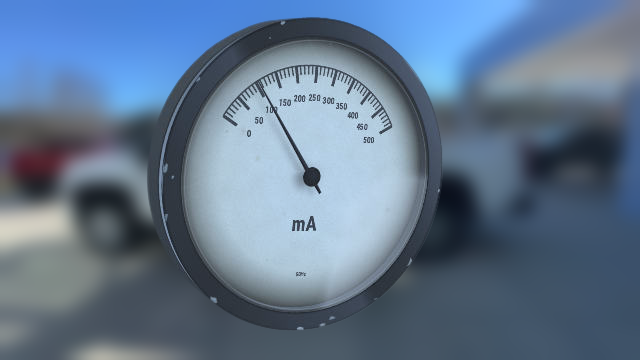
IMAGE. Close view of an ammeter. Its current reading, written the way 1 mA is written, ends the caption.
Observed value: 100 mA
